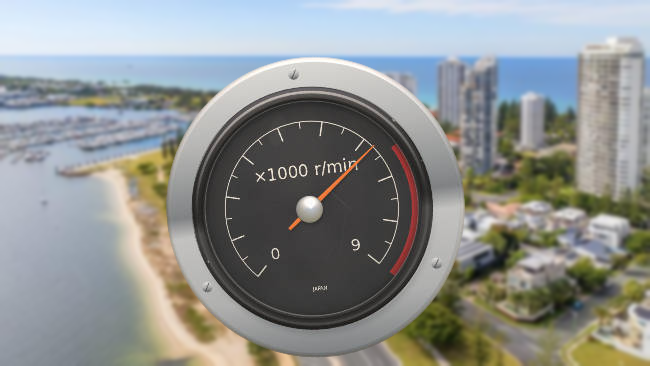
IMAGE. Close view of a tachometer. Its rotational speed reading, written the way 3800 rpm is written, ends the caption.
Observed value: 6250 rpm
